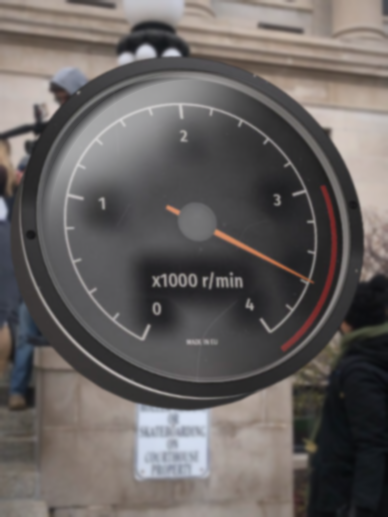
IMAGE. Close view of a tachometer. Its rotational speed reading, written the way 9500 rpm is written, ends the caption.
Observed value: 3600 rpm
